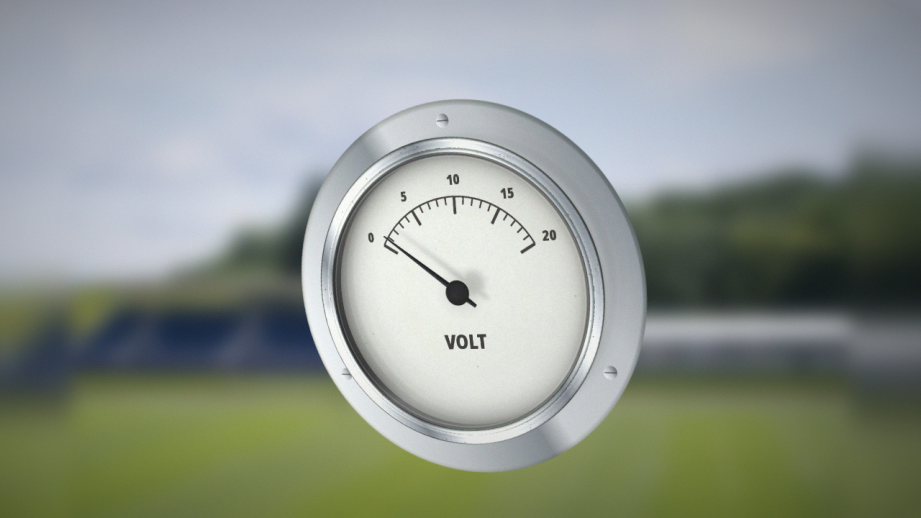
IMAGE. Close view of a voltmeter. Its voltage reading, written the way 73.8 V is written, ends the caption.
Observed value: 1 V
